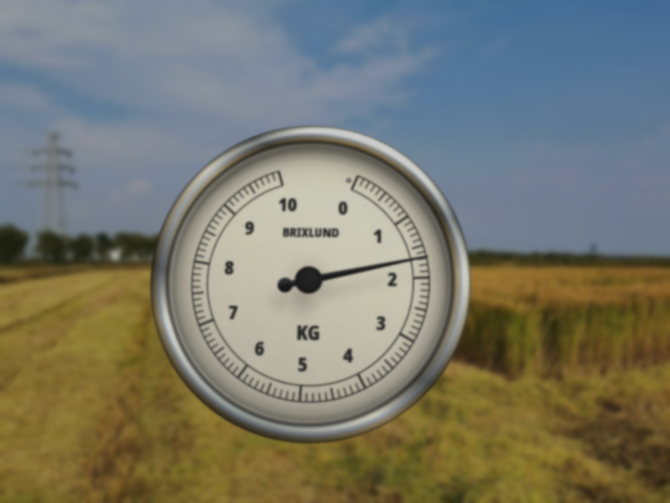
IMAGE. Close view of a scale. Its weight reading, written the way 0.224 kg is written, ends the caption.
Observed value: 1.7 kg
